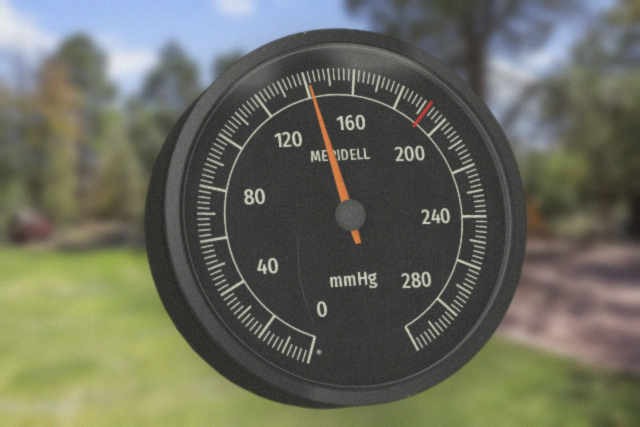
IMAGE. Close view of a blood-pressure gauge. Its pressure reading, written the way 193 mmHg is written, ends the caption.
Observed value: 140 mmHg
